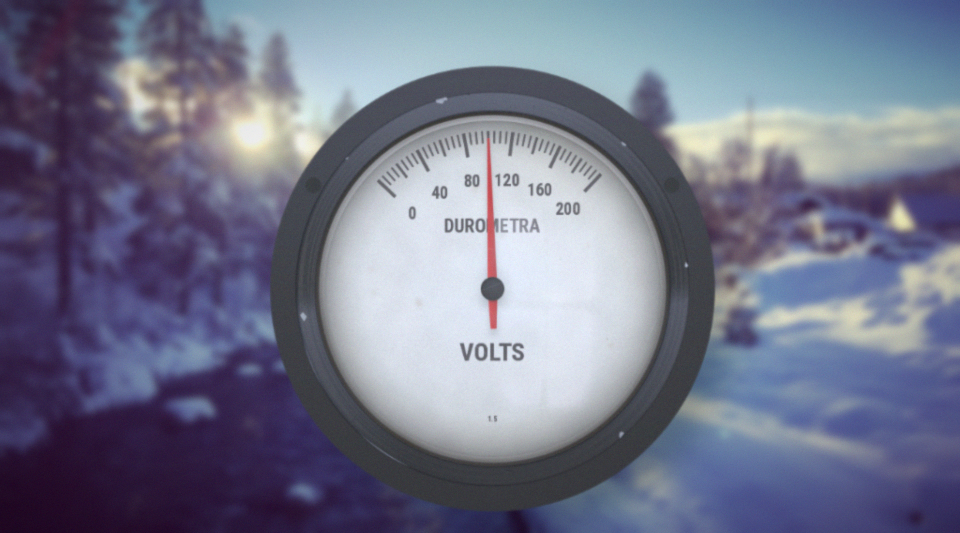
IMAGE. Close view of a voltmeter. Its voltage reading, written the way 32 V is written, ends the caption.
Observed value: 100 V
